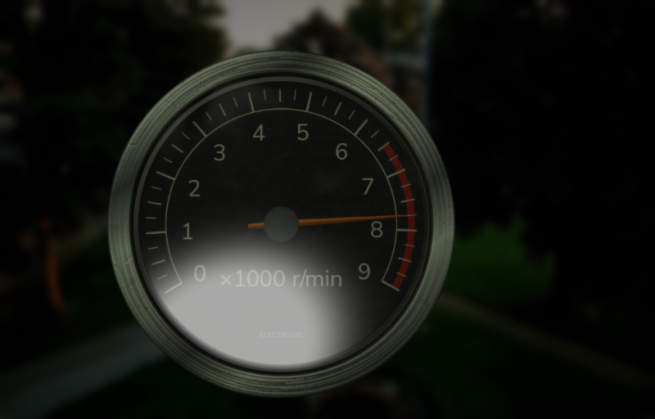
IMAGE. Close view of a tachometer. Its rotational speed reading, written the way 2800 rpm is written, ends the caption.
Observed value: 7750 rpm
